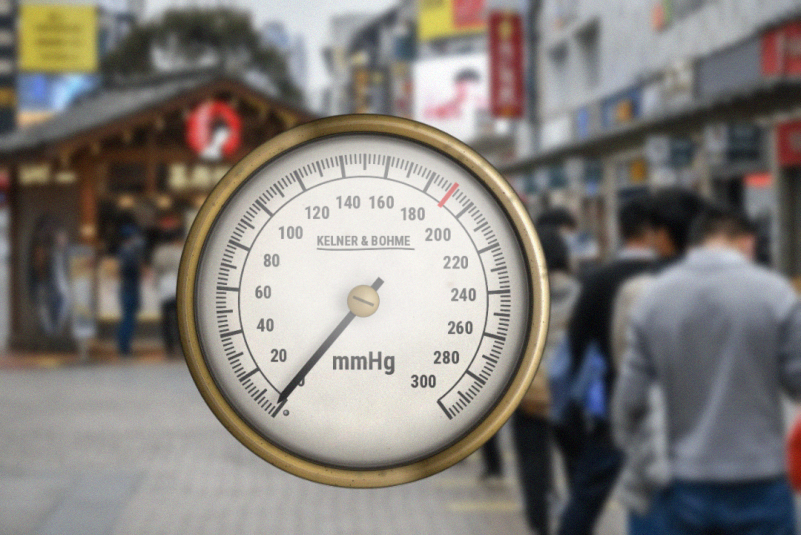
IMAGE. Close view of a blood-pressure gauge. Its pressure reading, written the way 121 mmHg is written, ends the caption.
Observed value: 2 mmHg
